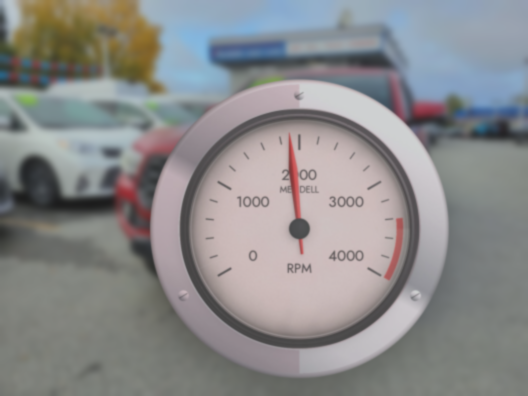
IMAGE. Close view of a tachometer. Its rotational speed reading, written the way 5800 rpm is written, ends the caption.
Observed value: 1900 rpm
